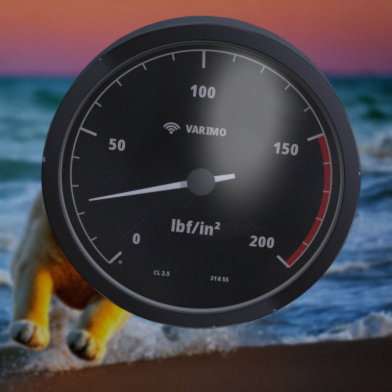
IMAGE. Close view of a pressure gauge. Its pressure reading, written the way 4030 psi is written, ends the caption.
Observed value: 25 psi
